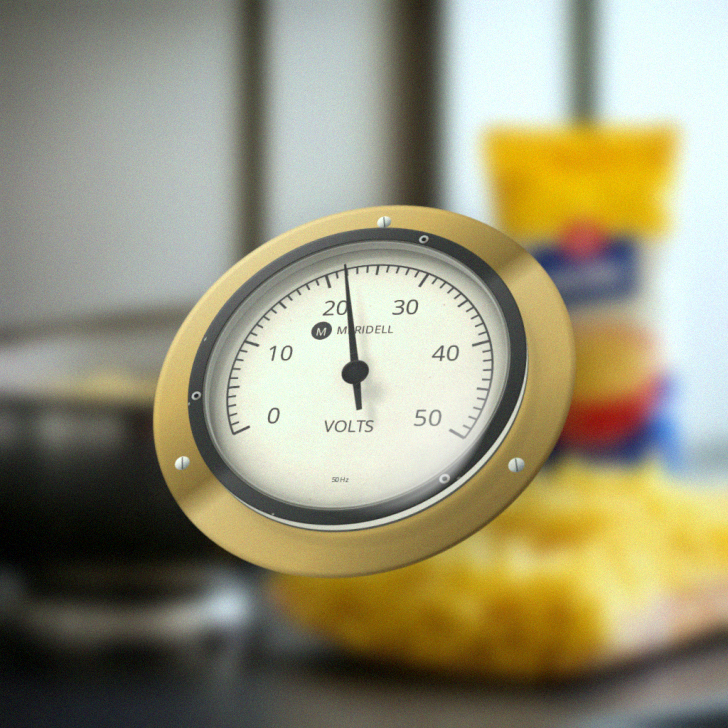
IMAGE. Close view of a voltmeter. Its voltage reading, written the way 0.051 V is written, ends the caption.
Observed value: 22 V
